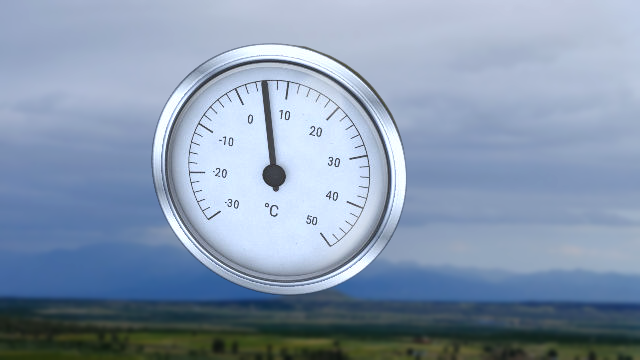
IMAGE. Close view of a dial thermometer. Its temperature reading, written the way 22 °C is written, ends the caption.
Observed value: 6 °C
